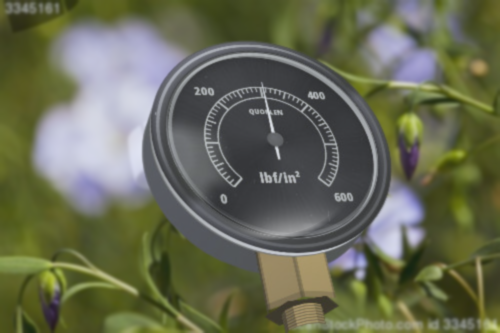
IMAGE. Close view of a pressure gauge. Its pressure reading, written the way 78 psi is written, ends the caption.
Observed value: 300 psi
